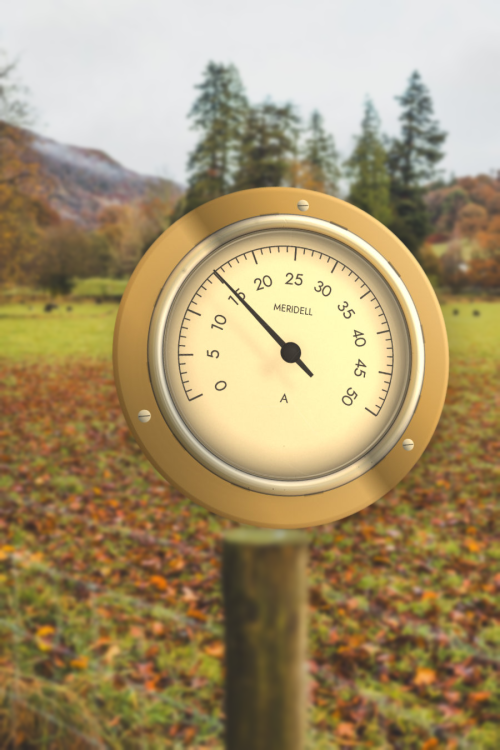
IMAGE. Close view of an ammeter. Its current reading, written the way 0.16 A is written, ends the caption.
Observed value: 15 A
